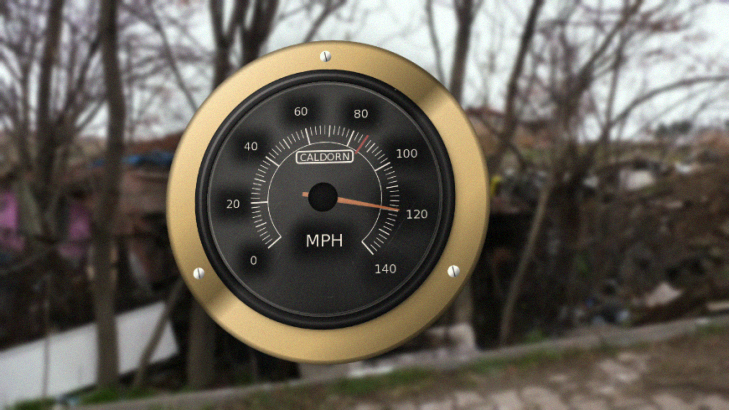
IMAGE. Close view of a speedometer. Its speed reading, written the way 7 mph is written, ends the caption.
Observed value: 120 mph
